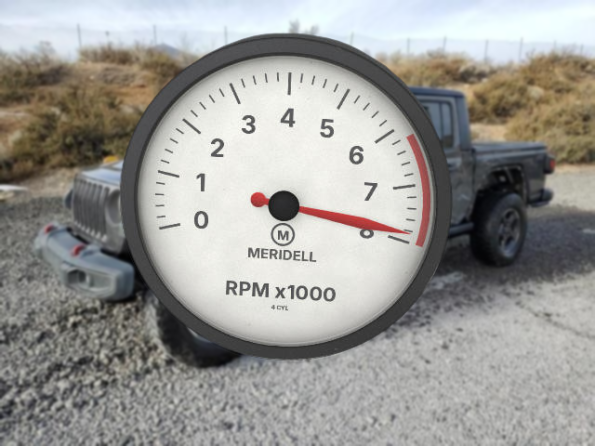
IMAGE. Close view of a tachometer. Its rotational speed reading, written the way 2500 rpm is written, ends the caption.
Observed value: 7800 rpm
